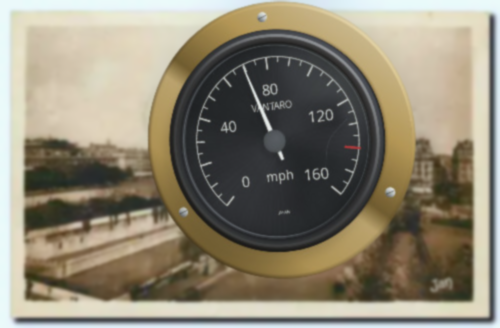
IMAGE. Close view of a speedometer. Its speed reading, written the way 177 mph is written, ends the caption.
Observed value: 70 mph
